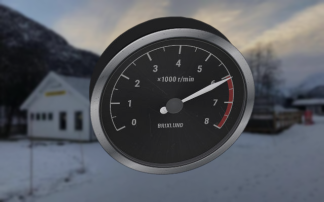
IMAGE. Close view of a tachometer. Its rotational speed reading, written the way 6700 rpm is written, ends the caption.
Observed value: 6000 rpm
